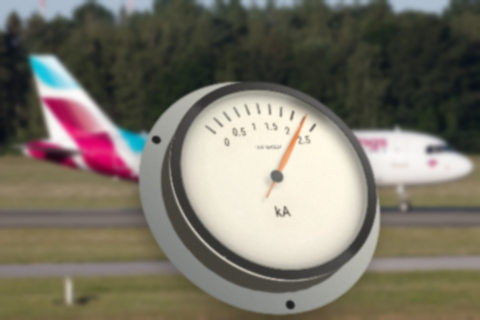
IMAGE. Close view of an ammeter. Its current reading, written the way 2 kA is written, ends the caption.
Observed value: 2.25 kA
